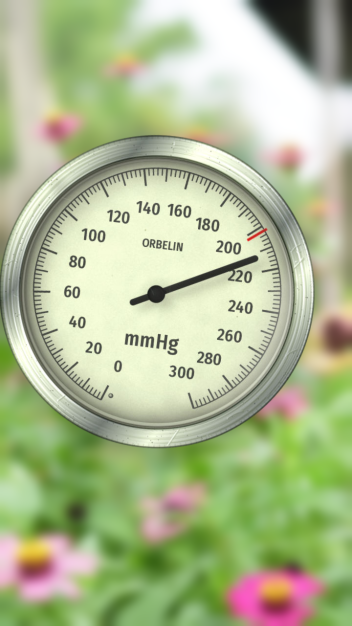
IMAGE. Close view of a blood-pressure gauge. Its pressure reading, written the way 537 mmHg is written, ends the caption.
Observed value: 212 mmHg
